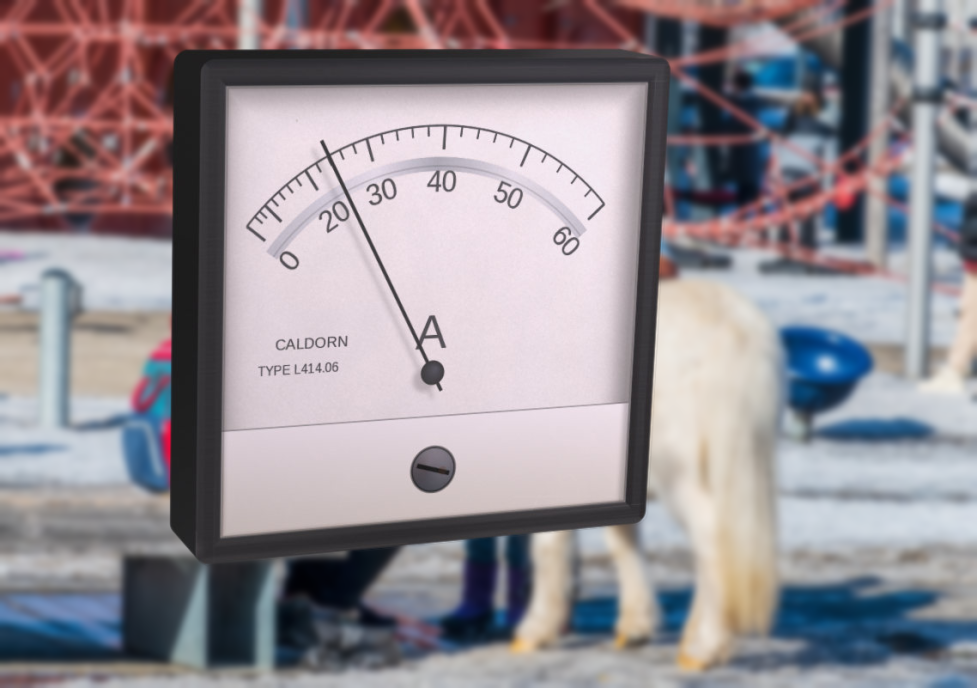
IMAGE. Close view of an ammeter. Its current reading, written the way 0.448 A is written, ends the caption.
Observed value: 24 A
